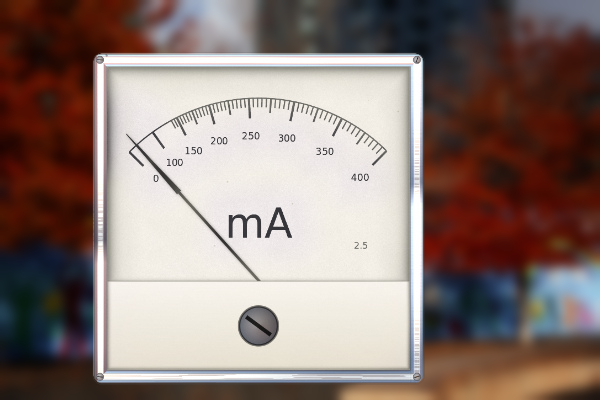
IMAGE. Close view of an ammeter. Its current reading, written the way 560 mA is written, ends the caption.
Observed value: 50 mA
